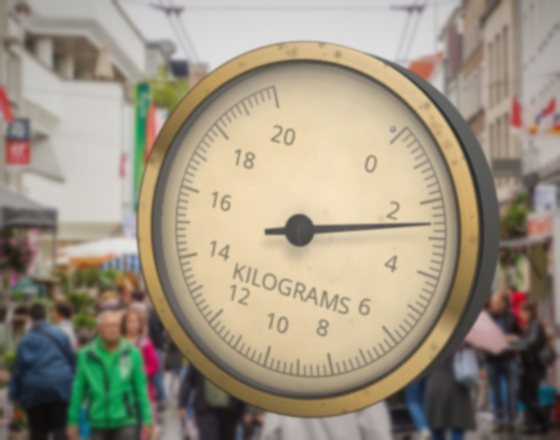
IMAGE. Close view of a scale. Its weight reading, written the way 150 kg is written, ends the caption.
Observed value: 2.6 kg
